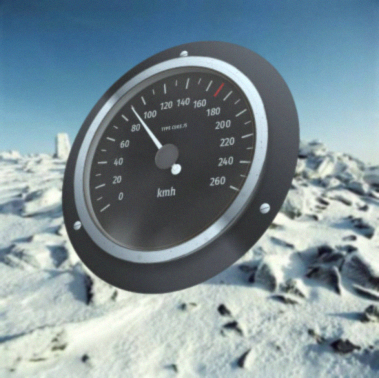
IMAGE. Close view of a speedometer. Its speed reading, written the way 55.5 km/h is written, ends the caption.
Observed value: 90 km/h
